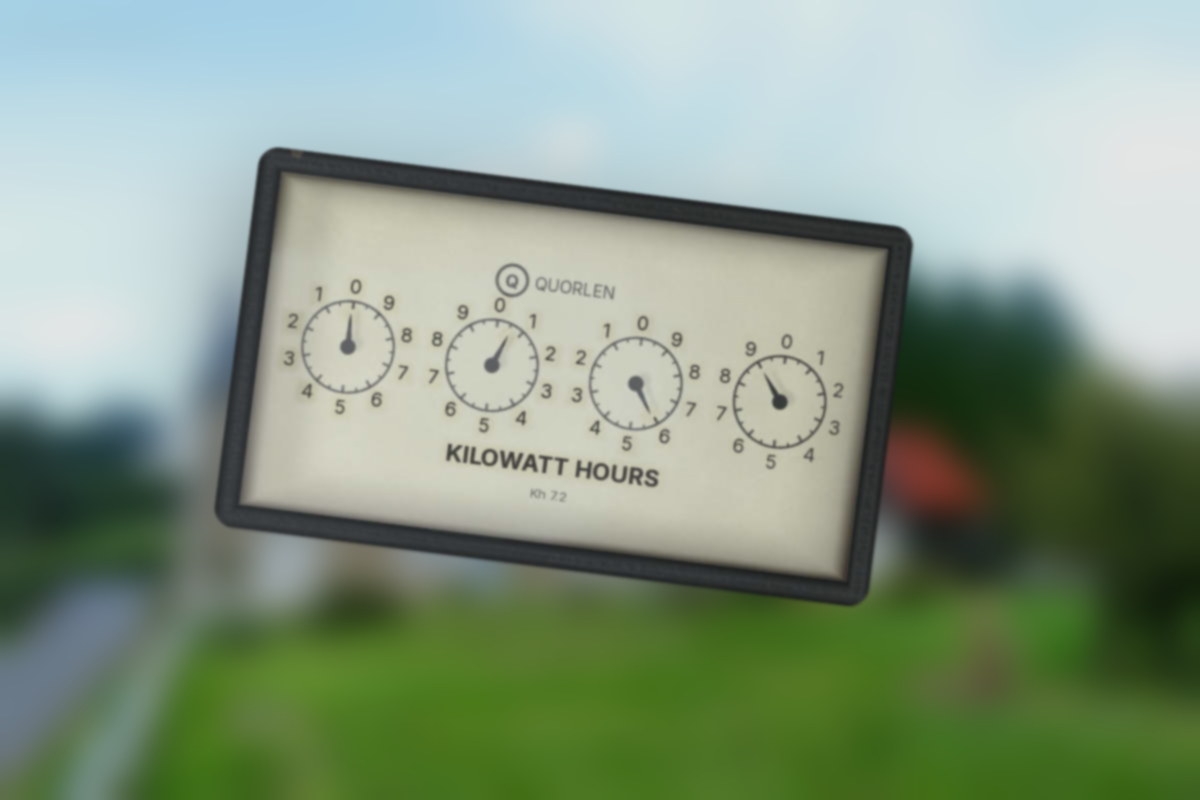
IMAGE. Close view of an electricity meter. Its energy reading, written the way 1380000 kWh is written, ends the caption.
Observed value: 59 kWh
